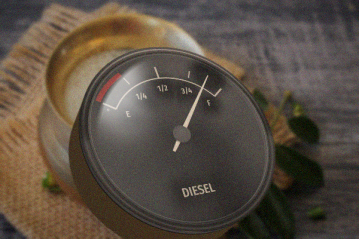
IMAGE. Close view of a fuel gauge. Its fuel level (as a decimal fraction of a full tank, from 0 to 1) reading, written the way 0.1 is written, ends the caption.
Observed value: 0.875
